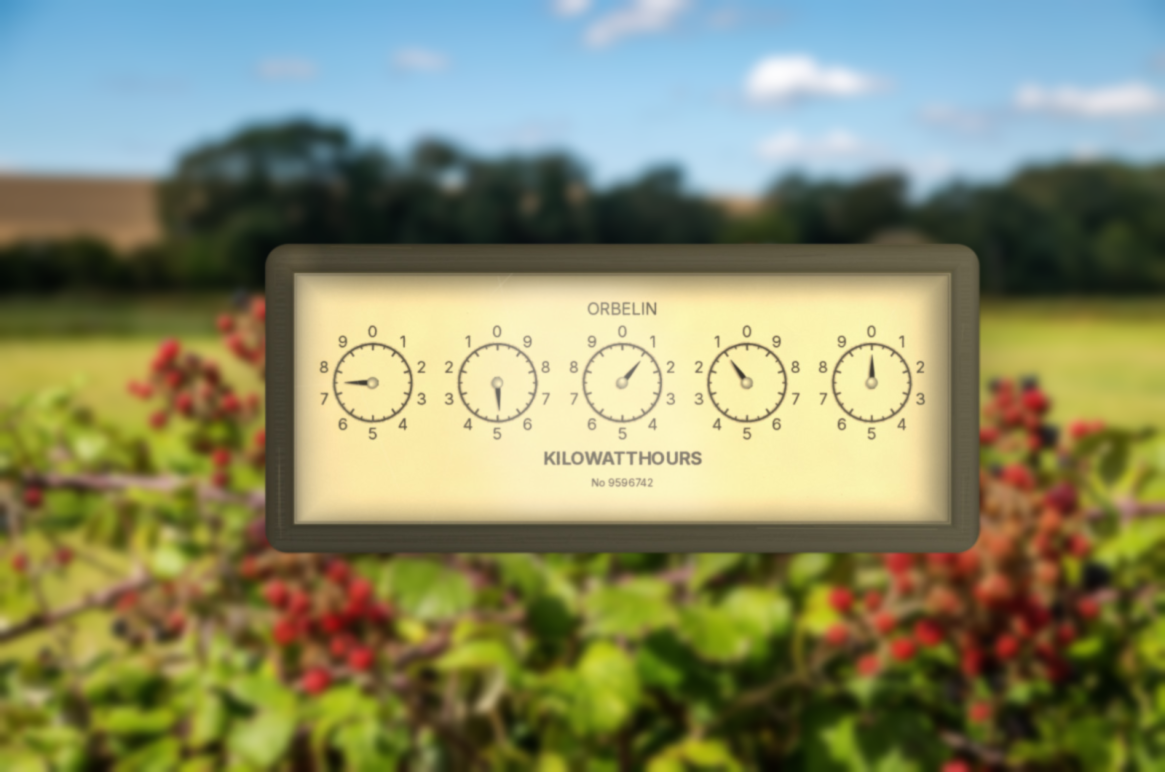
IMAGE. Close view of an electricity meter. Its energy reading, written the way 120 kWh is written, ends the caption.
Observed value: 75110 kWh
